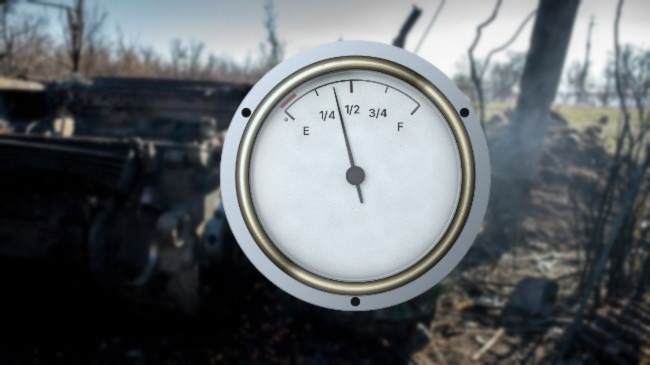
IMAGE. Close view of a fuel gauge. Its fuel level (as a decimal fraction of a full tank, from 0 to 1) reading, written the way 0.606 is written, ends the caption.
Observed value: 0.375
